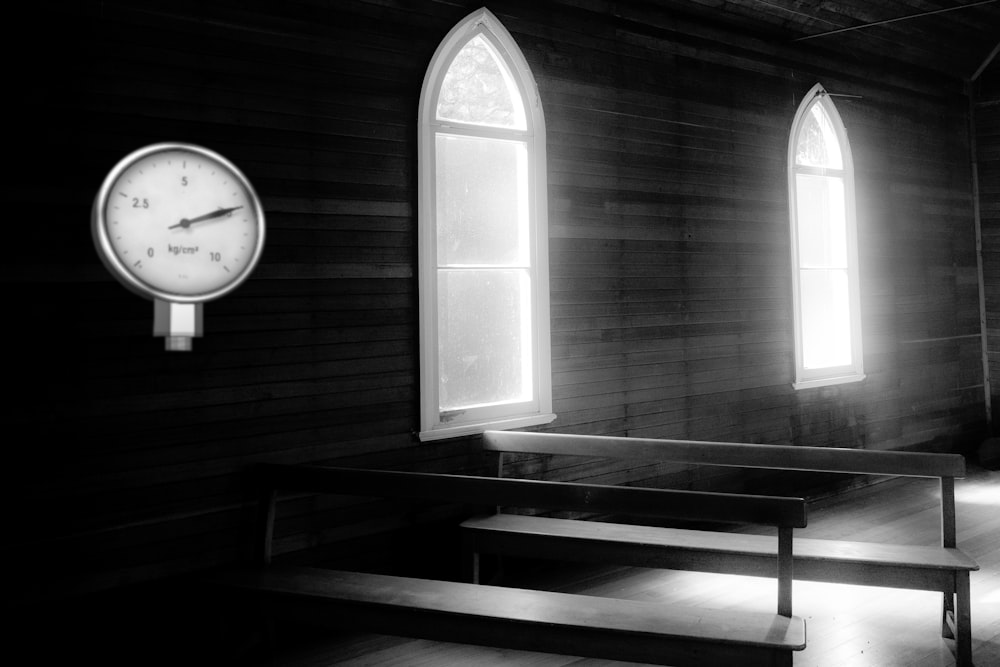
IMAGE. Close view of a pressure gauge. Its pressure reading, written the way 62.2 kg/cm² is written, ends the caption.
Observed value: 7.5 kg/cm²
